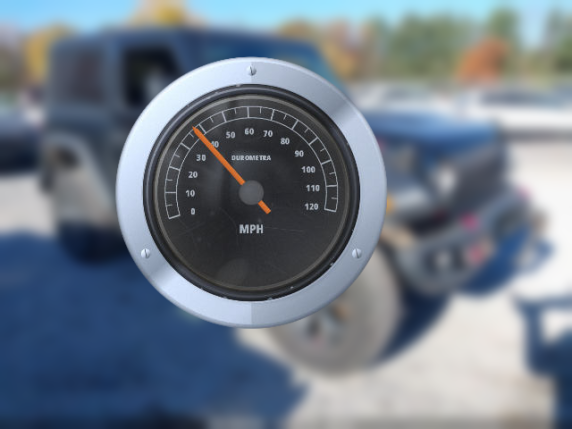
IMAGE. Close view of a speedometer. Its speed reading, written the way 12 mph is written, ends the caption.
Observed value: 37.5 mph
